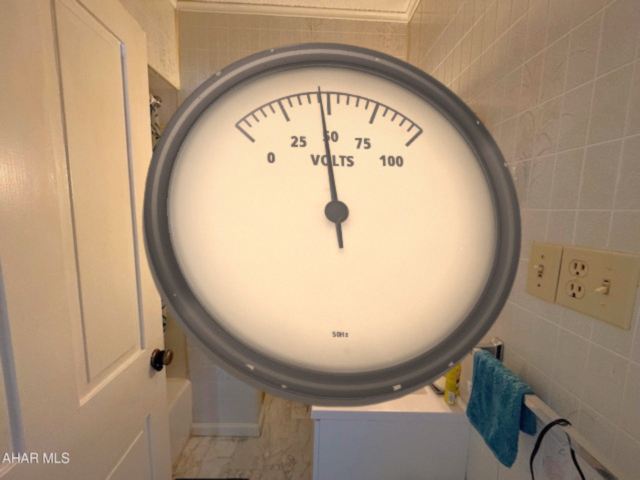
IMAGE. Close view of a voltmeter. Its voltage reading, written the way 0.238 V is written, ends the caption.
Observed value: 45 V
